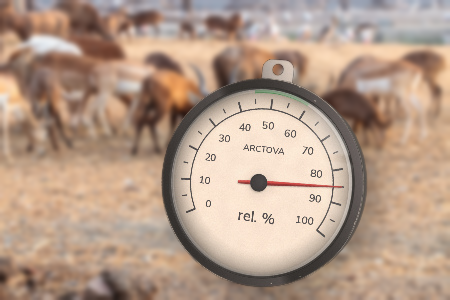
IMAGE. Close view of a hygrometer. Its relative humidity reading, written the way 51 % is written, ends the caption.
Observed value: 85 %
